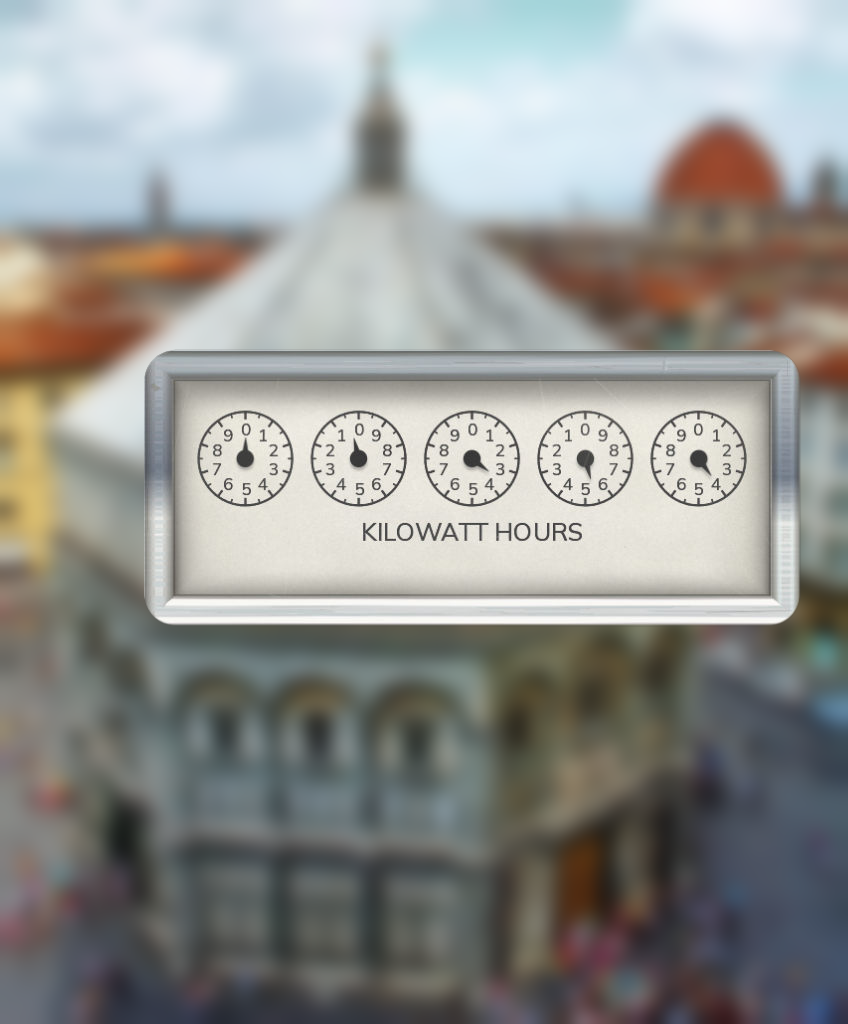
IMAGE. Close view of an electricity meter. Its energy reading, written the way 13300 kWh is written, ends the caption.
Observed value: 354 kWh
